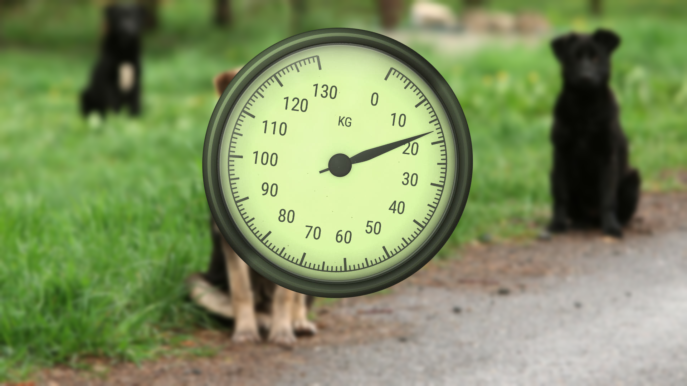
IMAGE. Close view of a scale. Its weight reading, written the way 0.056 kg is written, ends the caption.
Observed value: 17 kg
